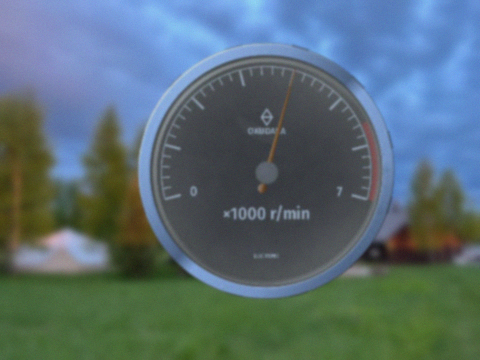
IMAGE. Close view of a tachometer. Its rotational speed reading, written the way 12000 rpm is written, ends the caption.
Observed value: 4000 rpm
